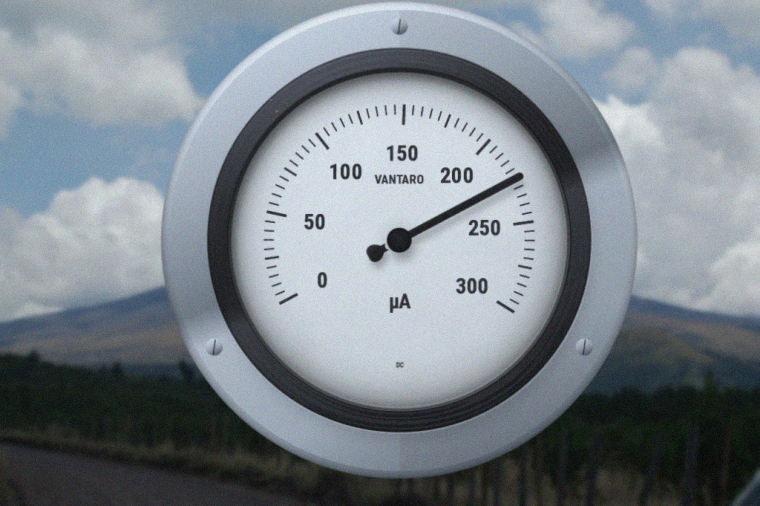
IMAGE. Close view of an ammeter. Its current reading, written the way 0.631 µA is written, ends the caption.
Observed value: 225 µA
